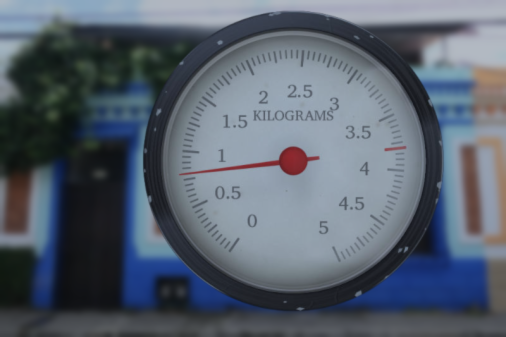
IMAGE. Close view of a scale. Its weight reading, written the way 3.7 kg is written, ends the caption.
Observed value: 0.8 kg
